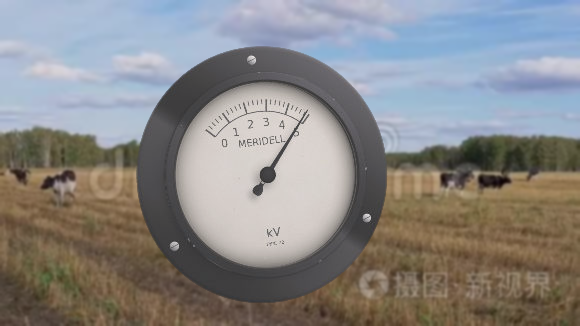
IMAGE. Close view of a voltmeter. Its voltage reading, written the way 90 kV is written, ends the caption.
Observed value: 4.8 kV
